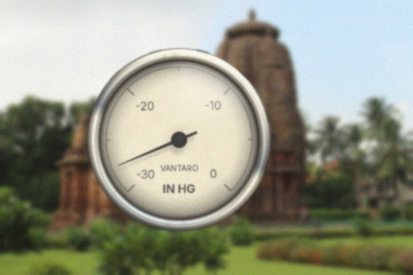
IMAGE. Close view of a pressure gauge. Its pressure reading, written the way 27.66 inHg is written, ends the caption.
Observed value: -27.5 inHg
